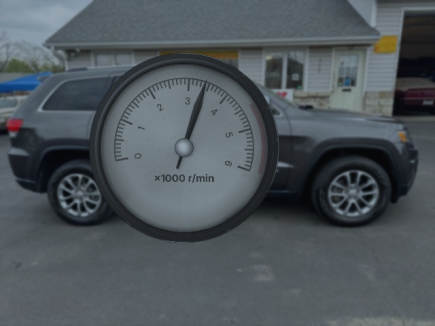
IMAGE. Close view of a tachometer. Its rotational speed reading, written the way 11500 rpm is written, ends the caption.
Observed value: 3400 rpm
